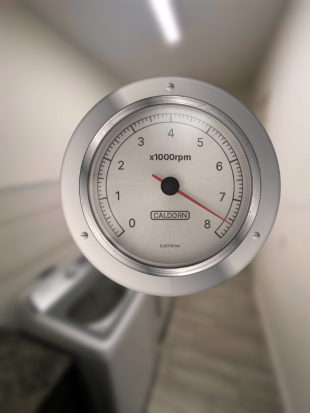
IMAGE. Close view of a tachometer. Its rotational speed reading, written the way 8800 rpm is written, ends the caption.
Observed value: 7600 rpm
